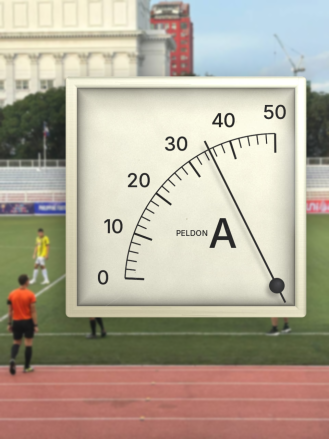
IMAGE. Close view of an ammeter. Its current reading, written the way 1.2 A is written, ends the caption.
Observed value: 35 A
